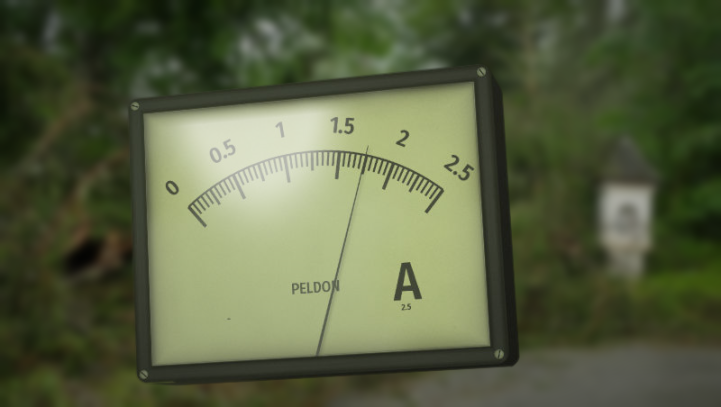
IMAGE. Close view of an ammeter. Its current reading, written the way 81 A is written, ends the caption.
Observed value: 1.75 A
